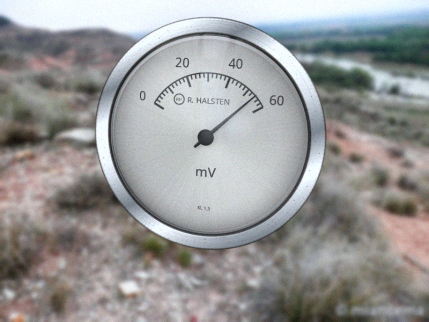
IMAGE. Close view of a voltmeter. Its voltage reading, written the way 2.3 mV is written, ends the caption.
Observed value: 54 mV
